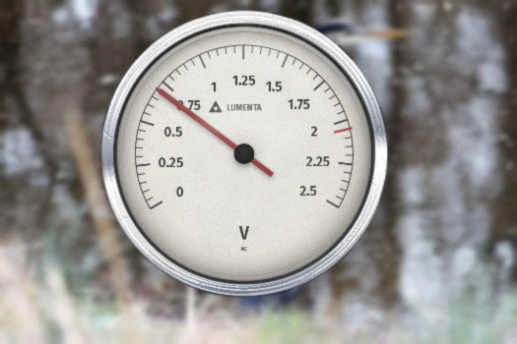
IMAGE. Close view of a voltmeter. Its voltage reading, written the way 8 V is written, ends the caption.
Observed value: 0.7 V
